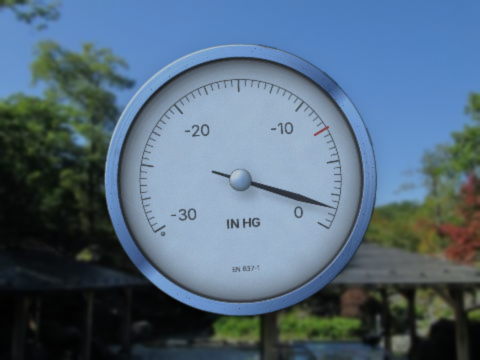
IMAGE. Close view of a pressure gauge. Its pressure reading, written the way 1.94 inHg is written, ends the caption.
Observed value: -1.5 inHg
